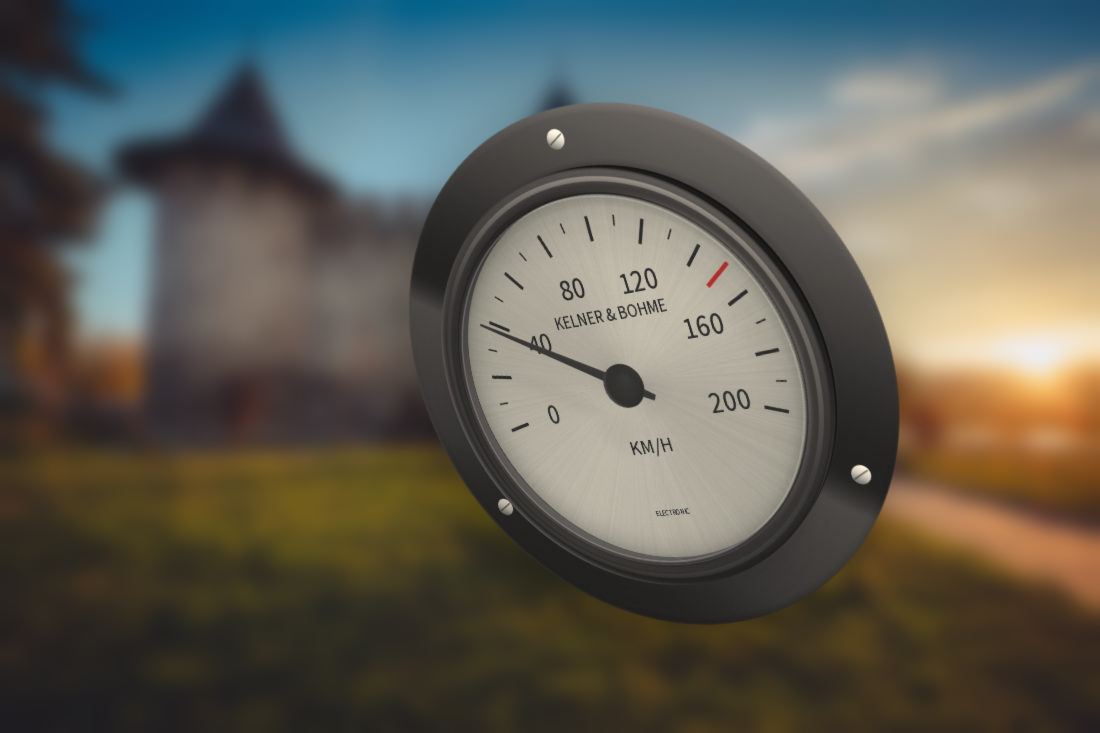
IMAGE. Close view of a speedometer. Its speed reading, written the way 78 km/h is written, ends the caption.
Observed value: 40 km/h
